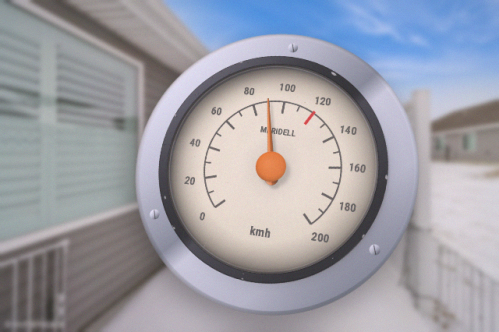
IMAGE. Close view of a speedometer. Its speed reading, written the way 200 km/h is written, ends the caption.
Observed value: 90 km/h
